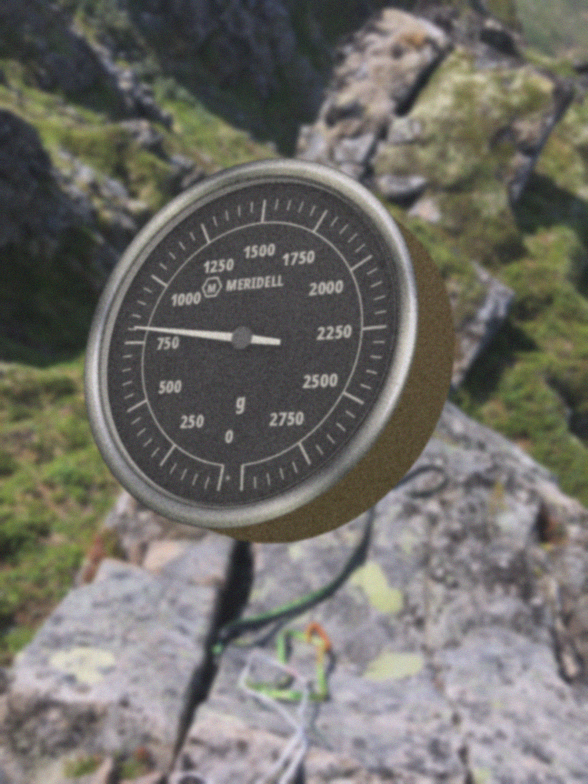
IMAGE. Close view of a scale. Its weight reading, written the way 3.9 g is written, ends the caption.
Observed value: 800 g
